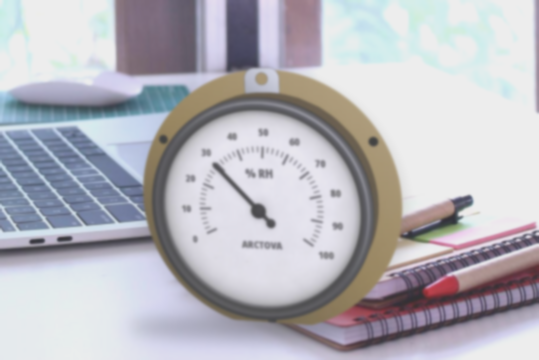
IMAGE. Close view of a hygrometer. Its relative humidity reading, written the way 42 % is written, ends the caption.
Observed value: 30 %
